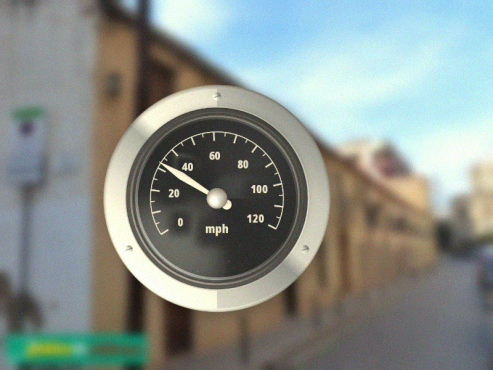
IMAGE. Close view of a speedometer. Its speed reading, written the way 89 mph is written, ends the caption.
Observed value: 32.5 mph
